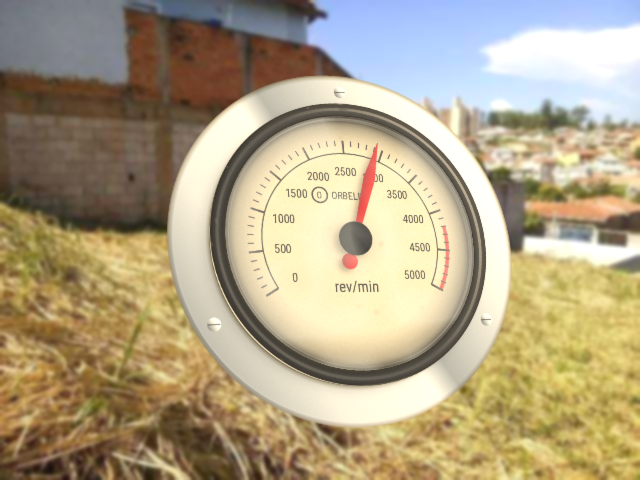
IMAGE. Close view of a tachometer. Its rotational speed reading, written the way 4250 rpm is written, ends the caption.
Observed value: 2900 rpm
